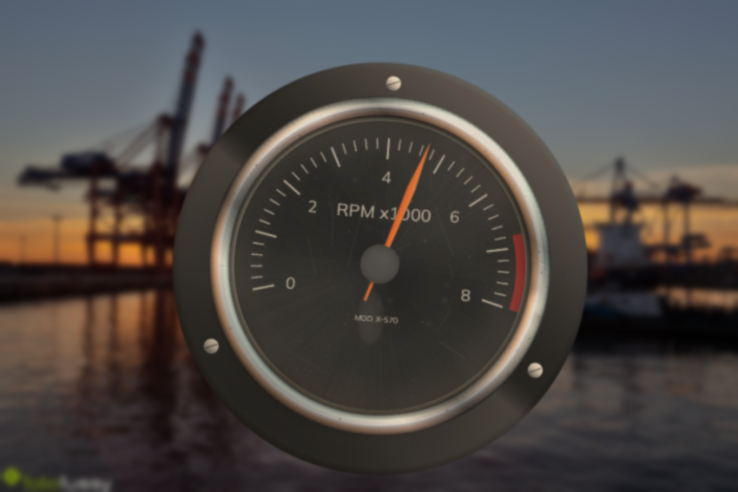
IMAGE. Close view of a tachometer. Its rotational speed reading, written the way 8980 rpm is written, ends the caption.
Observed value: 4700 rpm
